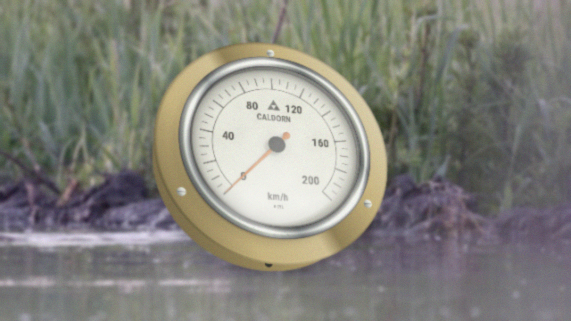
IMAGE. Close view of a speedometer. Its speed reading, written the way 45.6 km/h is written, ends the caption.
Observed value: 0 km/h
